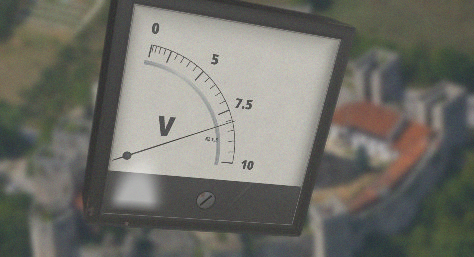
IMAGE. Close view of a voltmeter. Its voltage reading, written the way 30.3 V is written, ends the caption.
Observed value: 8 V
